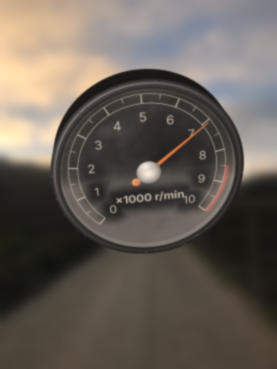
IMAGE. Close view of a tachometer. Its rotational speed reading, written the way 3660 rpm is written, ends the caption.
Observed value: 7000 rpm
